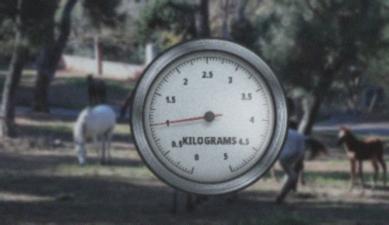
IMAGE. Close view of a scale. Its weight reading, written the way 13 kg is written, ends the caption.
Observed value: 1 kg
